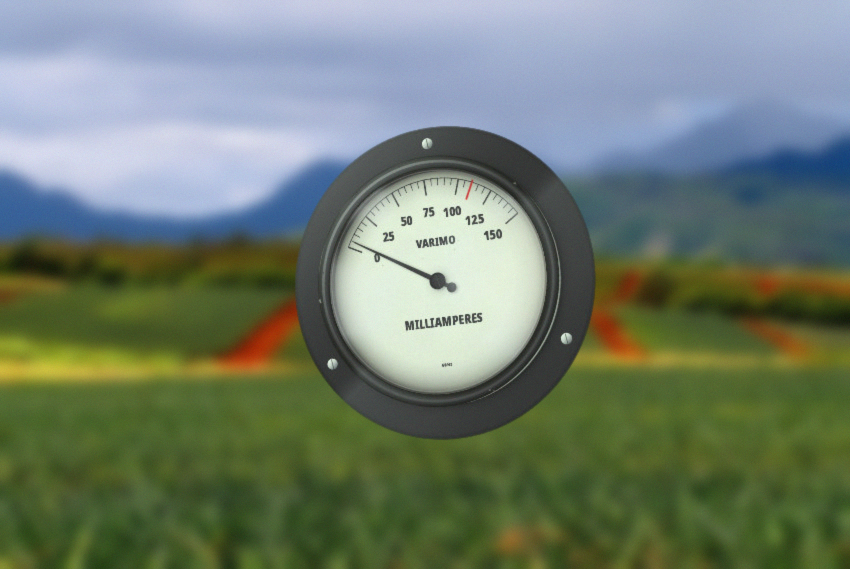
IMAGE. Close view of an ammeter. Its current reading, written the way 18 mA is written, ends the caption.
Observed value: 5 mA
